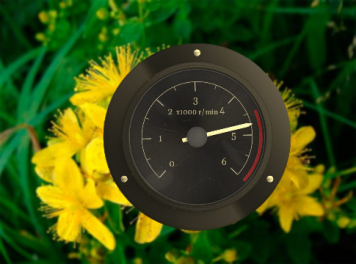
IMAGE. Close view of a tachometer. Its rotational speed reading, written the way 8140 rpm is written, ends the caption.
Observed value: 4750 rpm
